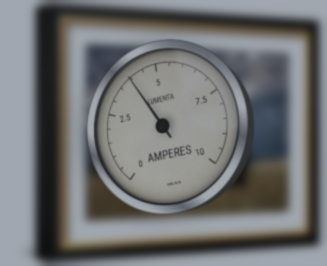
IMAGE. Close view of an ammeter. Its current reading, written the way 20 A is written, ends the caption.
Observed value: 4 A
